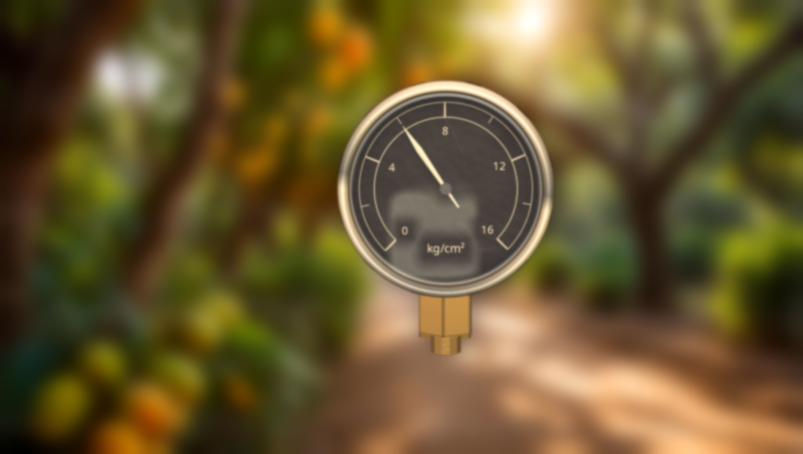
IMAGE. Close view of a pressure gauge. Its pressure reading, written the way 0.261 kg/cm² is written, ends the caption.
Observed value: 6 kg/cm²
